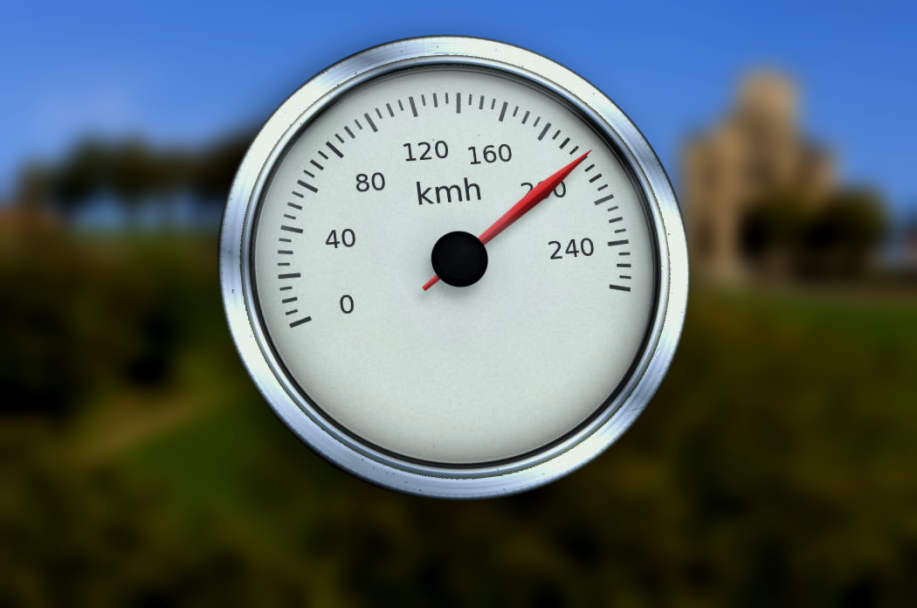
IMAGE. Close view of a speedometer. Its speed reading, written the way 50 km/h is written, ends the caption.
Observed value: 200 km/h
